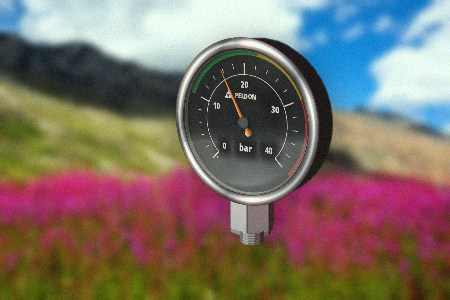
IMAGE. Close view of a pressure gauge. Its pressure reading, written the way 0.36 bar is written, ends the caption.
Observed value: 16 bar
